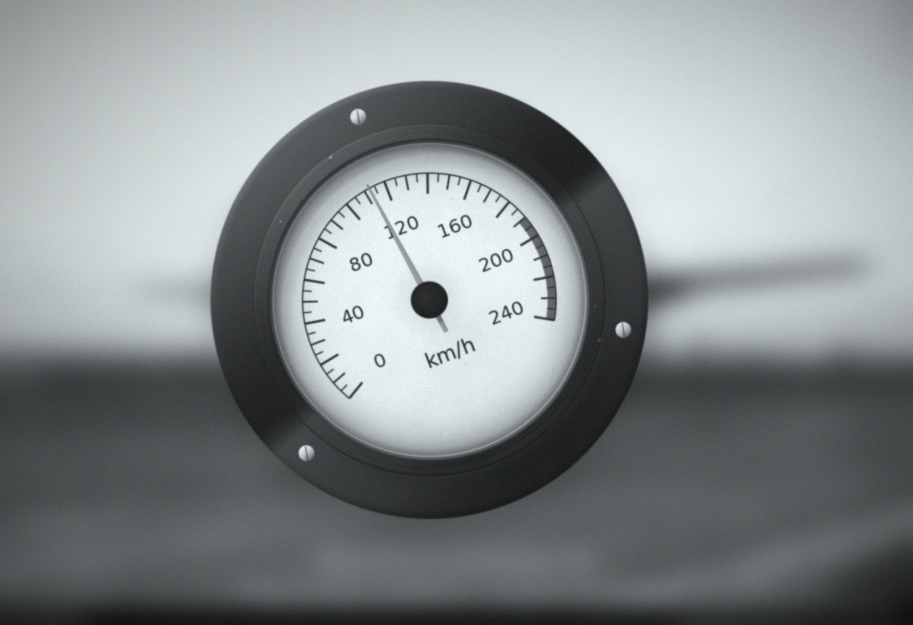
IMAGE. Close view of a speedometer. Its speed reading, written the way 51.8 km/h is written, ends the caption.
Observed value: 112.5 km/h
